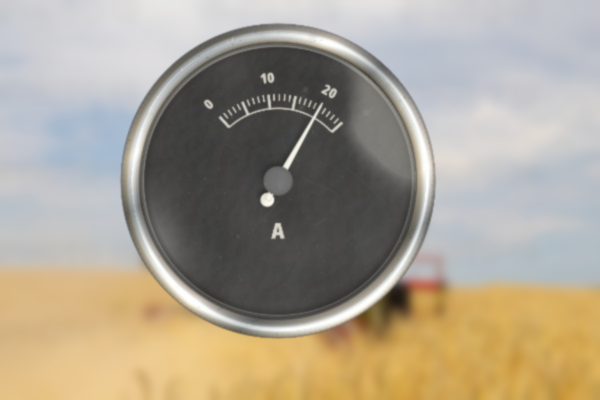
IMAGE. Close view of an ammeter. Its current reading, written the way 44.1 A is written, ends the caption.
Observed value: 20 A
